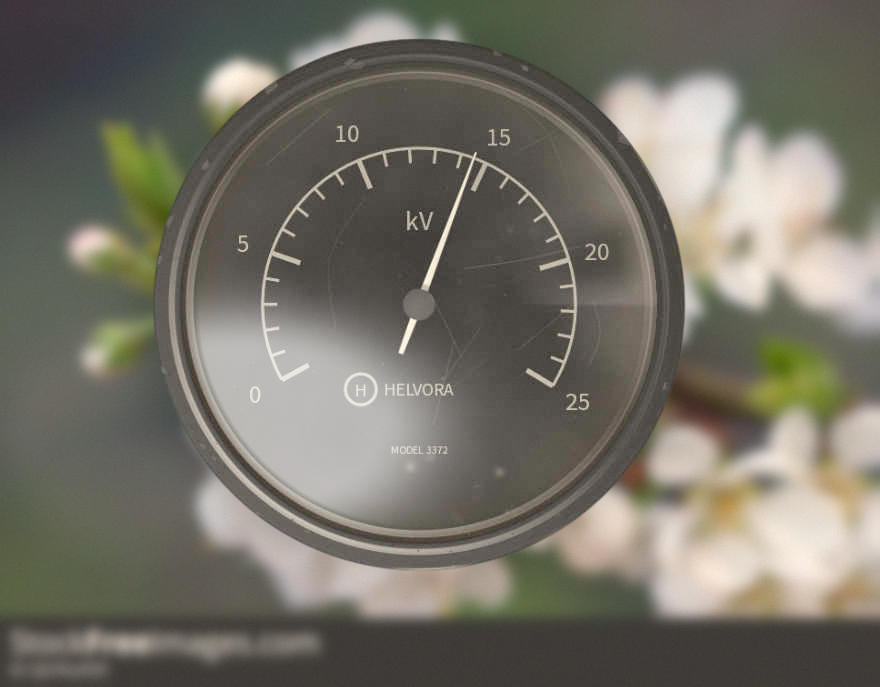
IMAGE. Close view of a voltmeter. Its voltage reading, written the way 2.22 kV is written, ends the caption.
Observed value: 14.5 kV
